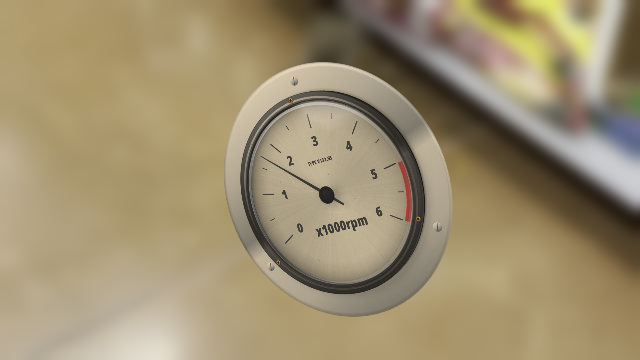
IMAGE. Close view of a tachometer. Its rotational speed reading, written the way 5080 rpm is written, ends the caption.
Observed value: 1750 rpm
